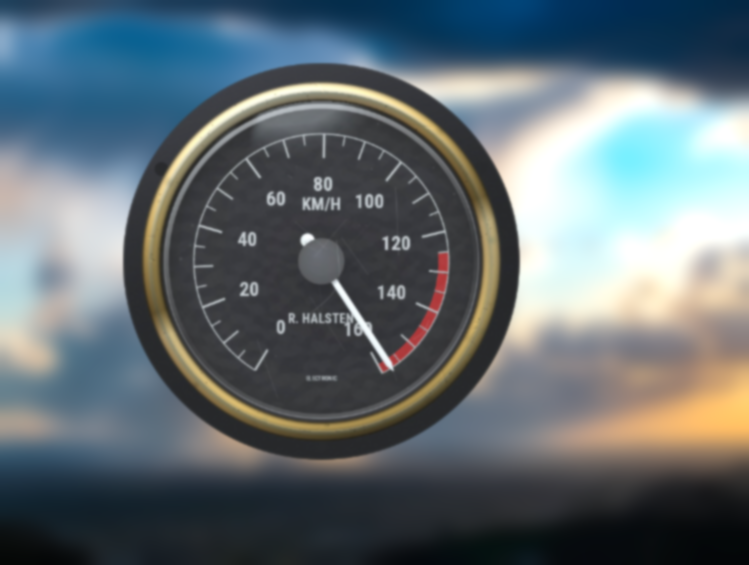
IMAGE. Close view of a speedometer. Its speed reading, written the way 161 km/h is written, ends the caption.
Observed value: 157.5 km/h
